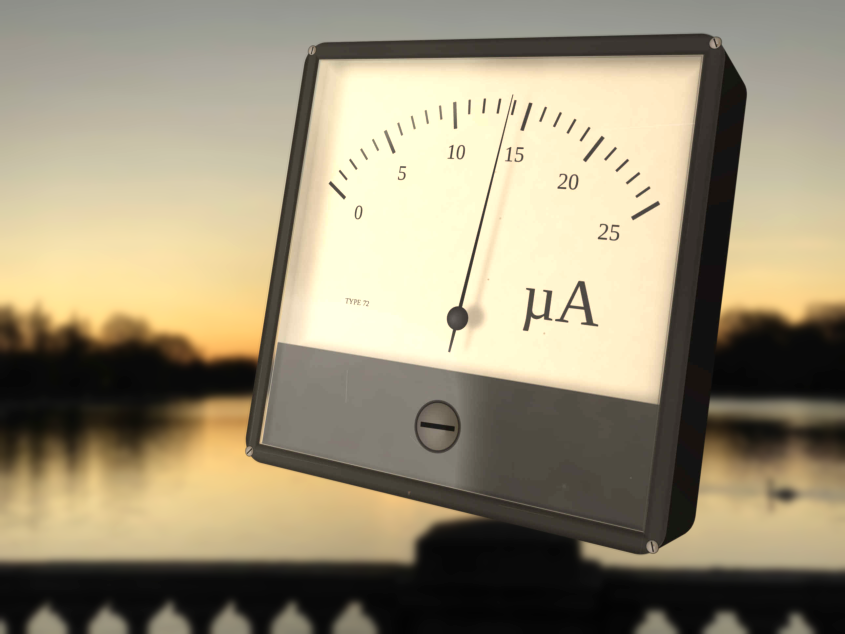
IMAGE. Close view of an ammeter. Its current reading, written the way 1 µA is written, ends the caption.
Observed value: 14 µA
